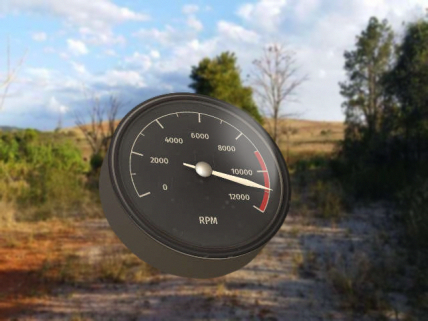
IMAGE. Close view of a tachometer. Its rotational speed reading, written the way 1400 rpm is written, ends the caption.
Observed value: 11000 rpm
